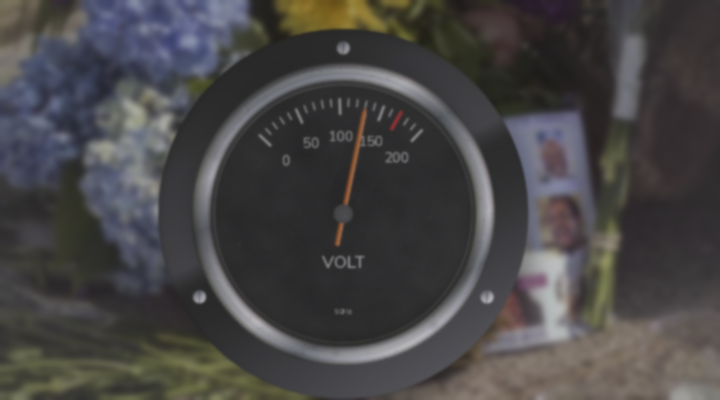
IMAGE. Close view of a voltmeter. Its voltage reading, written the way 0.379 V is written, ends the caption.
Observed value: 130 V
